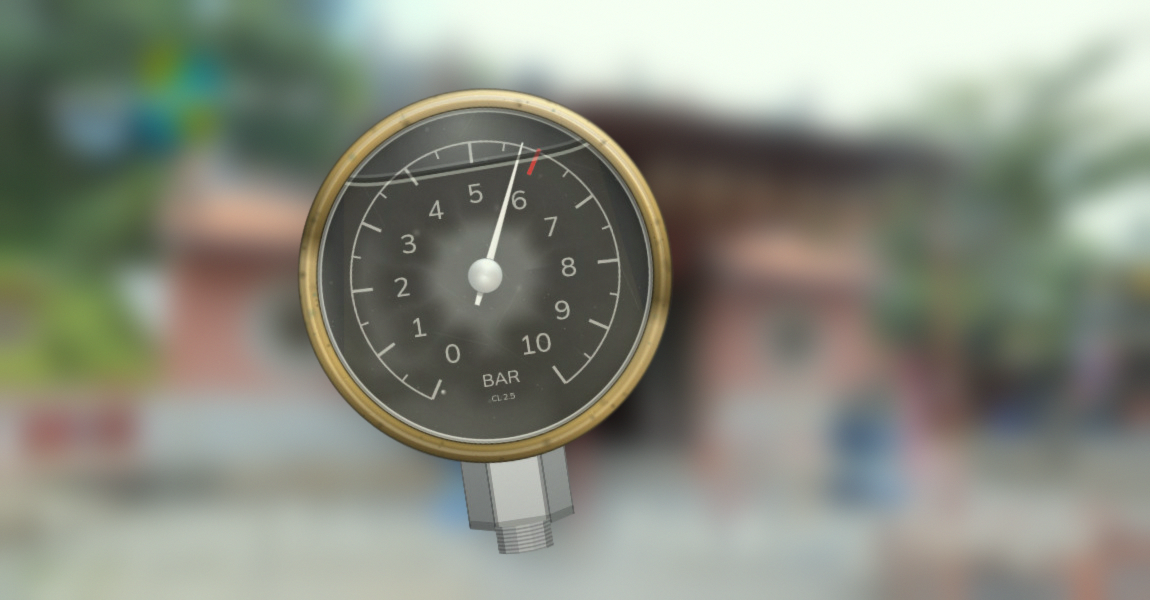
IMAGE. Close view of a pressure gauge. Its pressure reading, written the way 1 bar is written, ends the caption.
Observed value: 5.75 bar
